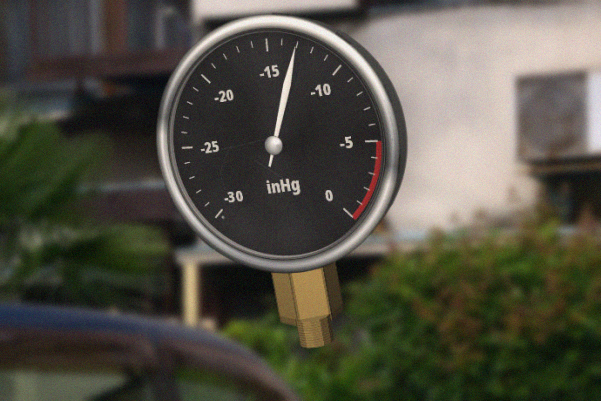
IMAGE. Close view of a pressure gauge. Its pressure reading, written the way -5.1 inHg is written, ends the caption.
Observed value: -13 inHg
